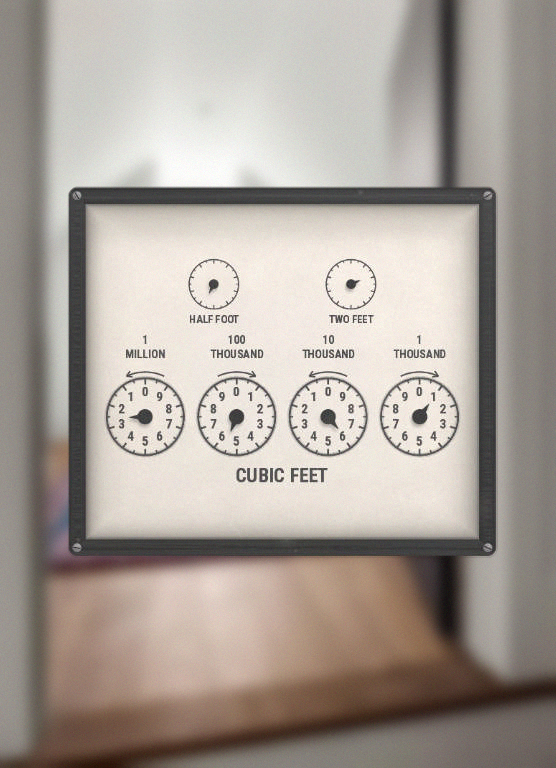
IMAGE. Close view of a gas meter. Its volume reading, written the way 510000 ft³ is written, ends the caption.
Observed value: 256100 ft³
